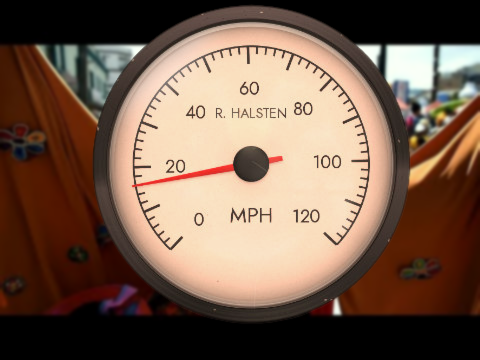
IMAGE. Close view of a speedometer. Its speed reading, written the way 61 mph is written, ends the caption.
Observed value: 16 mph
